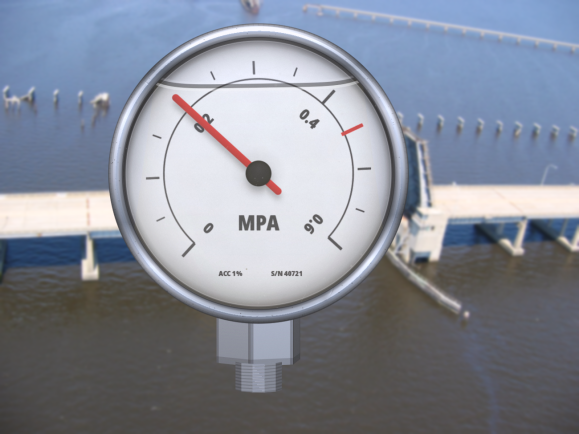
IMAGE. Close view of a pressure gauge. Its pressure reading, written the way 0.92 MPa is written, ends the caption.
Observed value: 0.2 MPa
